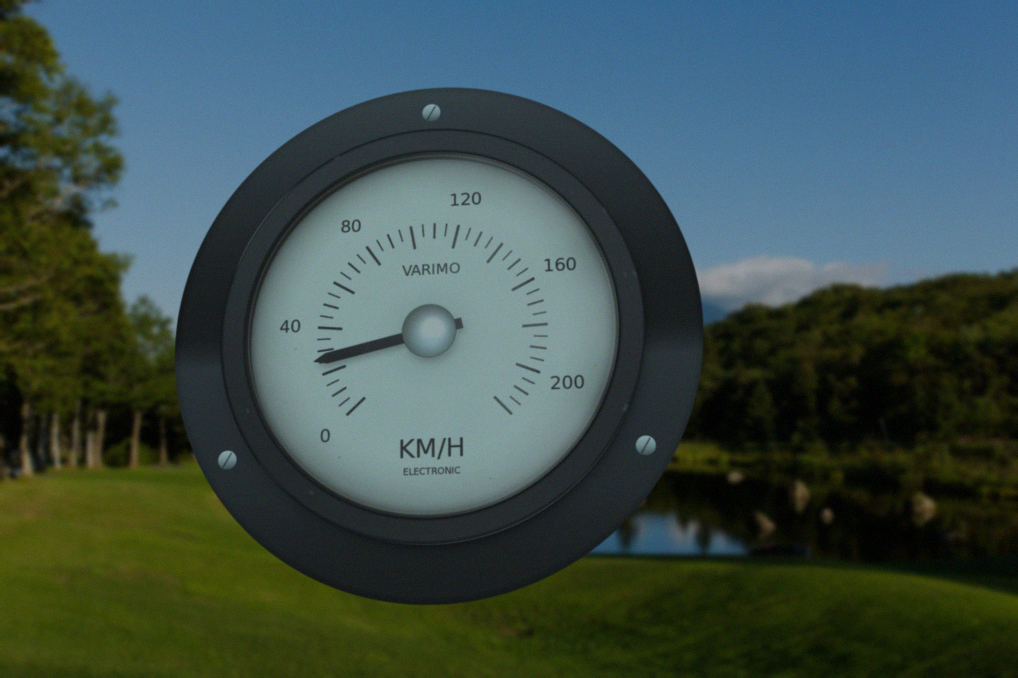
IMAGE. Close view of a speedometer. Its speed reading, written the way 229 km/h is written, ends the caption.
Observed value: 25 km/h
